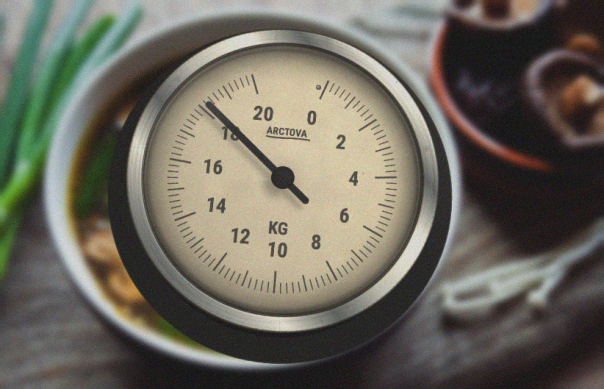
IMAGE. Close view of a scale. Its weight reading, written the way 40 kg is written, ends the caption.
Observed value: 18.2 kg
